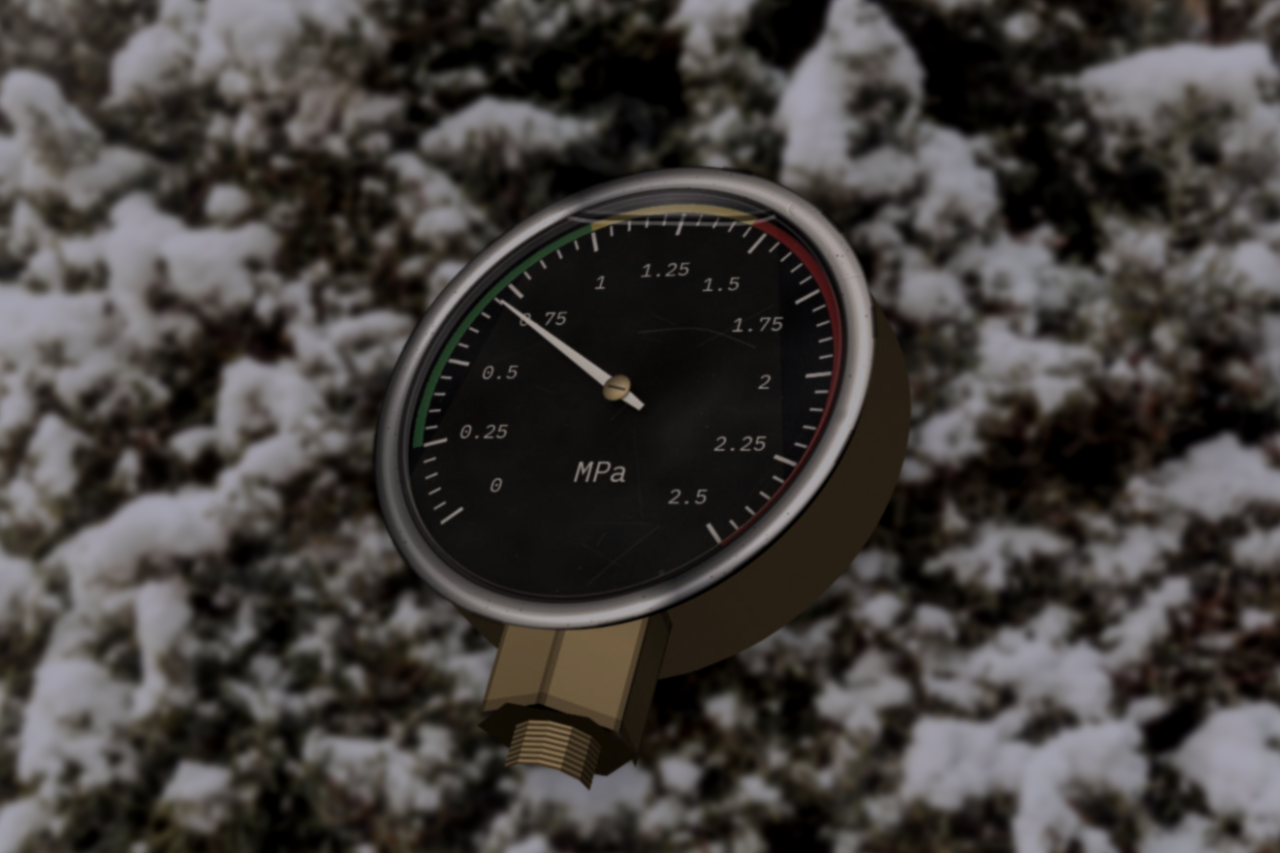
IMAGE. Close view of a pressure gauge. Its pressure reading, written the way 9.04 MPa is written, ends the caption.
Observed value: 0.7 MPa
